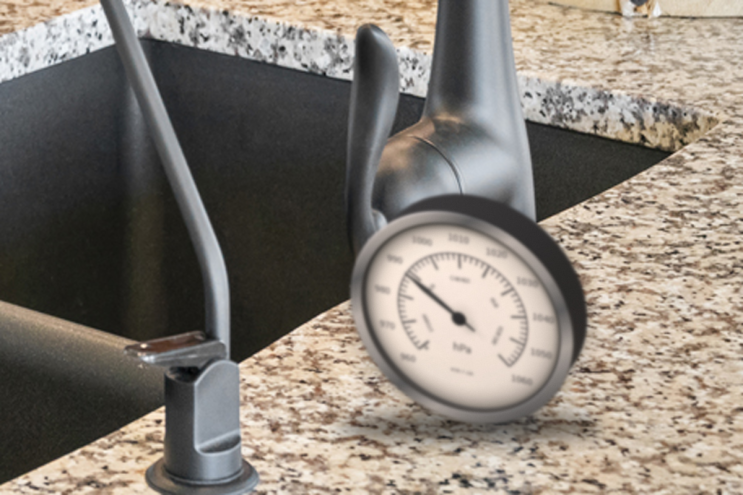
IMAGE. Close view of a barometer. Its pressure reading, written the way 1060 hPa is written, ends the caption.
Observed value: 990 hPa
